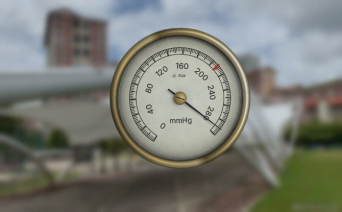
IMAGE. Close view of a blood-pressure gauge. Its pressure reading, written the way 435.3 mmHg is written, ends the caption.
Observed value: 290 mmHg
